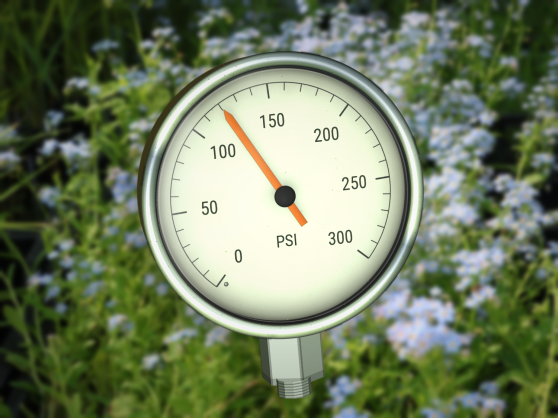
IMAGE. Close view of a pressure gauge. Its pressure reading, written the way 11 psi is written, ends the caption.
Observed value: 120 psi
